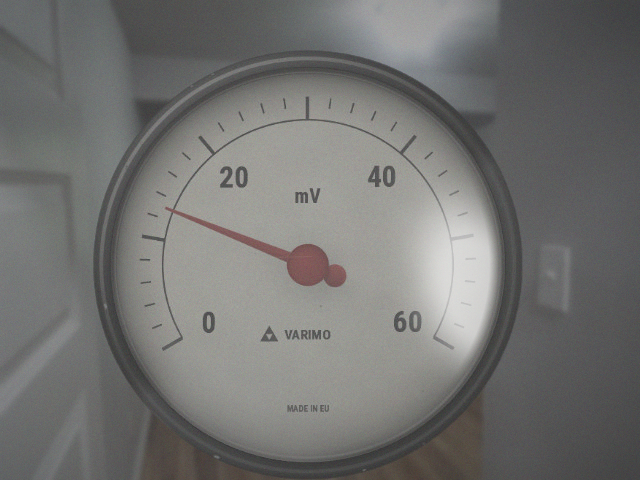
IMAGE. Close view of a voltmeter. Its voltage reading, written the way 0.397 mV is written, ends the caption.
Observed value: 13 mV
